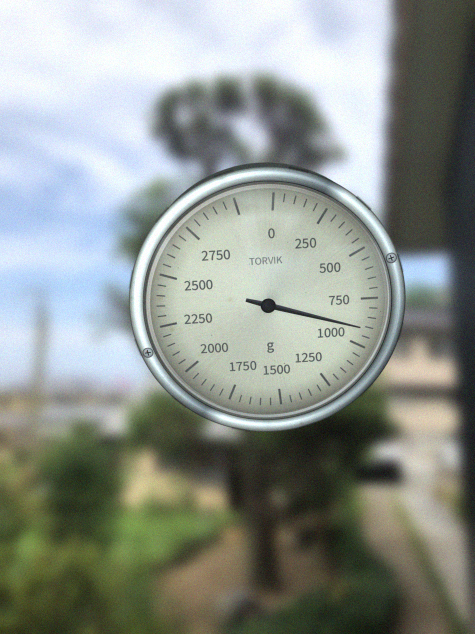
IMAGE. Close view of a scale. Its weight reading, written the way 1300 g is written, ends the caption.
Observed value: 900 g
